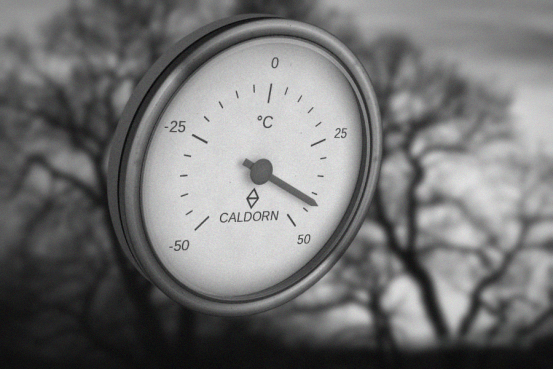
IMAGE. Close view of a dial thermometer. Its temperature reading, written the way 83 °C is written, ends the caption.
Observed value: 42.5 °C
